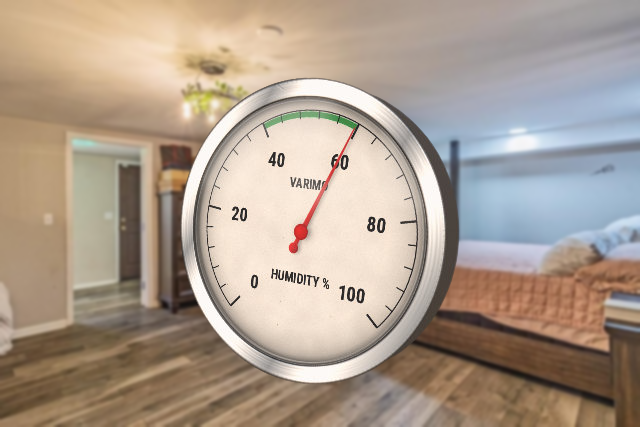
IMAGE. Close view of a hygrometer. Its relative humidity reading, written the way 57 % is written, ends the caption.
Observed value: 60 %
